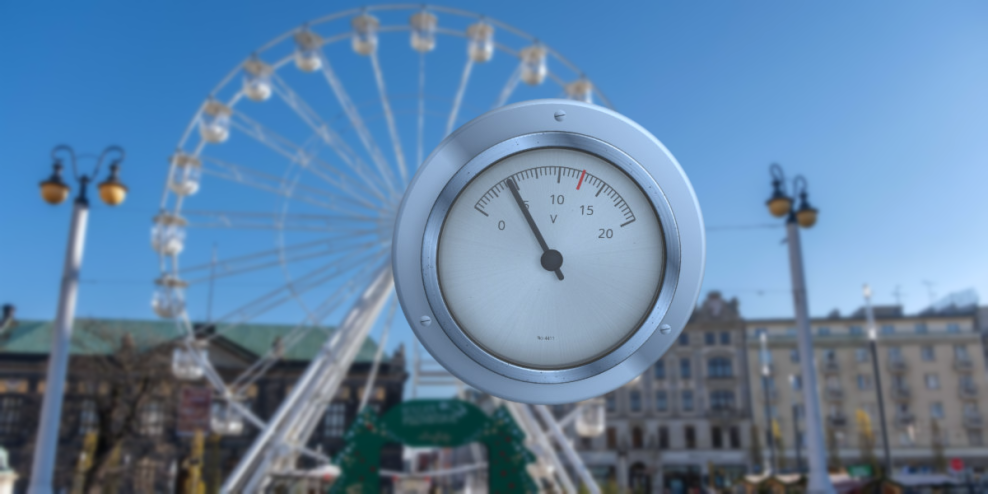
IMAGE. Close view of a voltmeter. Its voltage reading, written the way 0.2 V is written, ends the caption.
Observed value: 4.5 V
